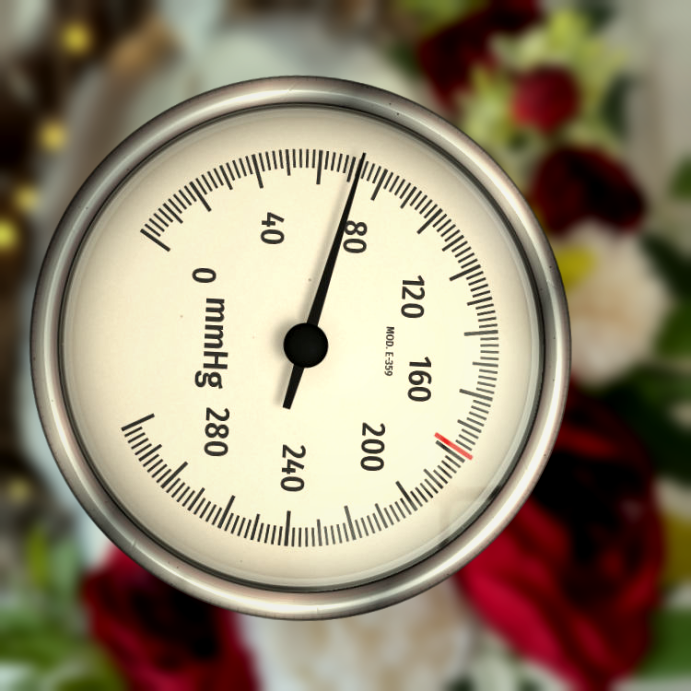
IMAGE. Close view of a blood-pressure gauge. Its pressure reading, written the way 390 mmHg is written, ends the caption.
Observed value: 72 mmHg
